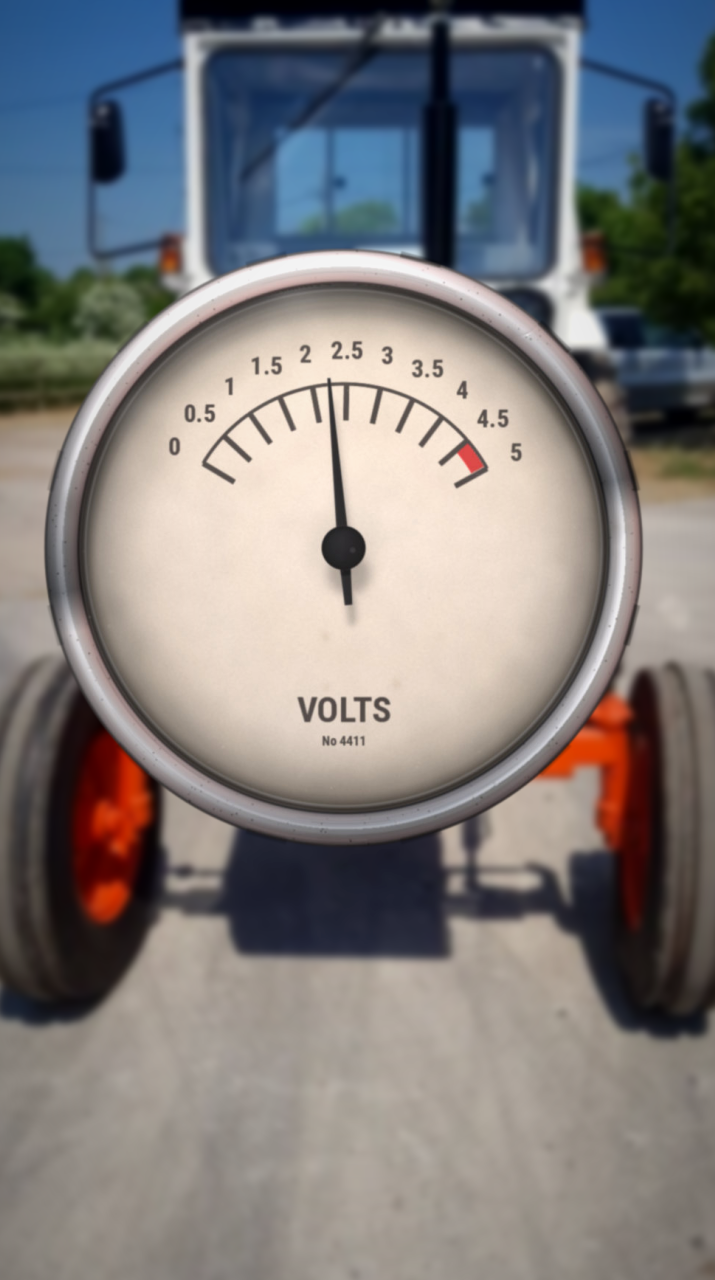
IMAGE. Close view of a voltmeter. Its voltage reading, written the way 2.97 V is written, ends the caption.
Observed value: 2.25 V
